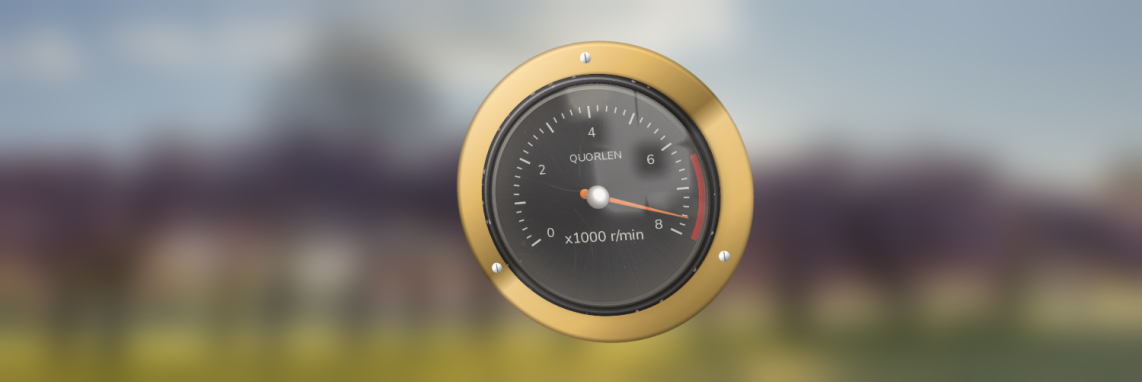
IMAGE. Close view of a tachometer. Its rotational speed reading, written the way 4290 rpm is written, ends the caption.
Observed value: 7600 rpm
